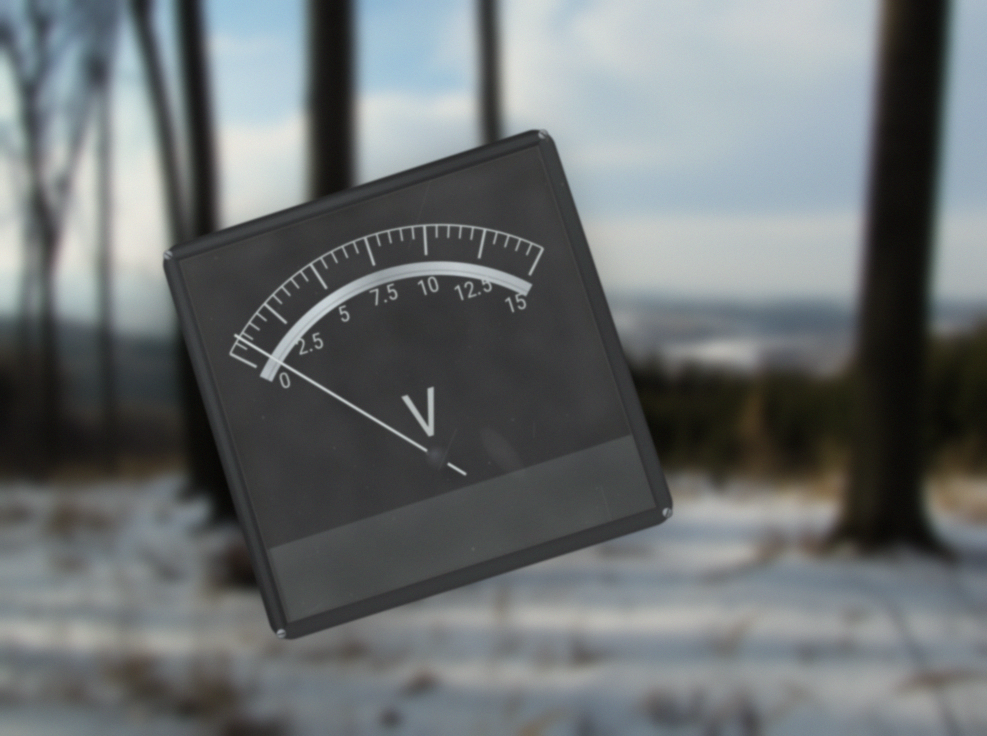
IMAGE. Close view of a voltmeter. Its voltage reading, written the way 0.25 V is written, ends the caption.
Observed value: 0.75 V
